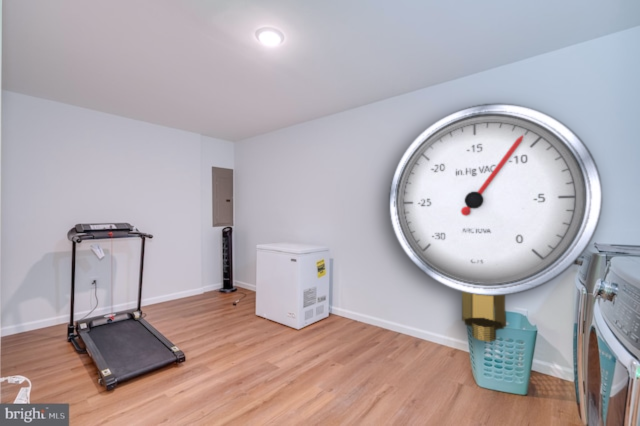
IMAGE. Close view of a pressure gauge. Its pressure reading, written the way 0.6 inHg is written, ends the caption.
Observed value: -11 inHg
